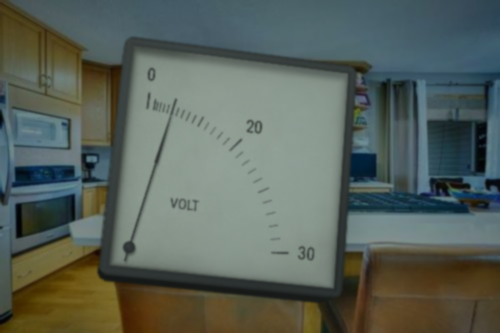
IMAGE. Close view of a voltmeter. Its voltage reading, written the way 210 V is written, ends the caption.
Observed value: 10 V
